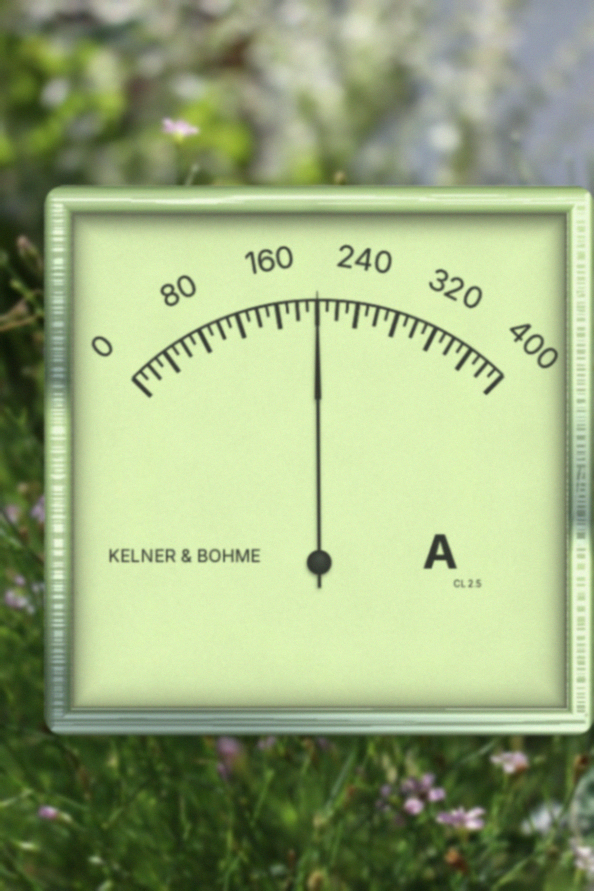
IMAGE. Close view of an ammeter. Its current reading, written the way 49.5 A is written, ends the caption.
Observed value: 200 A
